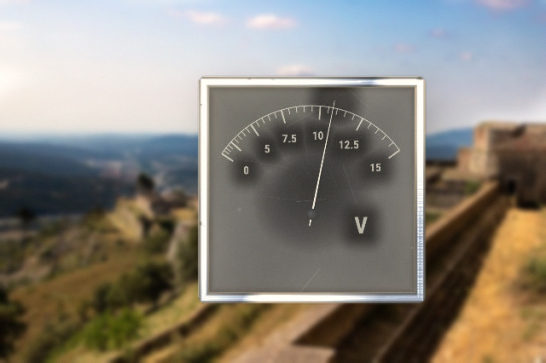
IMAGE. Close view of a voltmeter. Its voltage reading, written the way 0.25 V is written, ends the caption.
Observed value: 10.75 V
